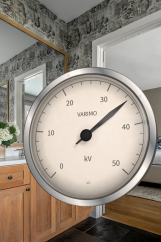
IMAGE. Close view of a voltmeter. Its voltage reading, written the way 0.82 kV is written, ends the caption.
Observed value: 35 kV
